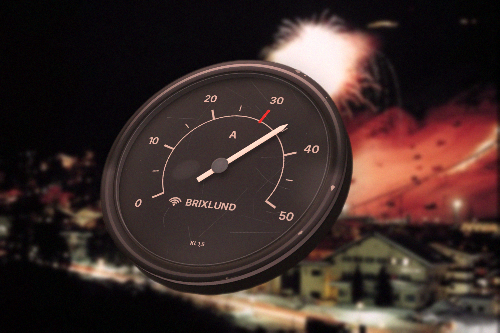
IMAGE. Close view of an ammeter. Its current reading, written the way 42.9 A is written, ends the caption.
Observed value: 35 A
